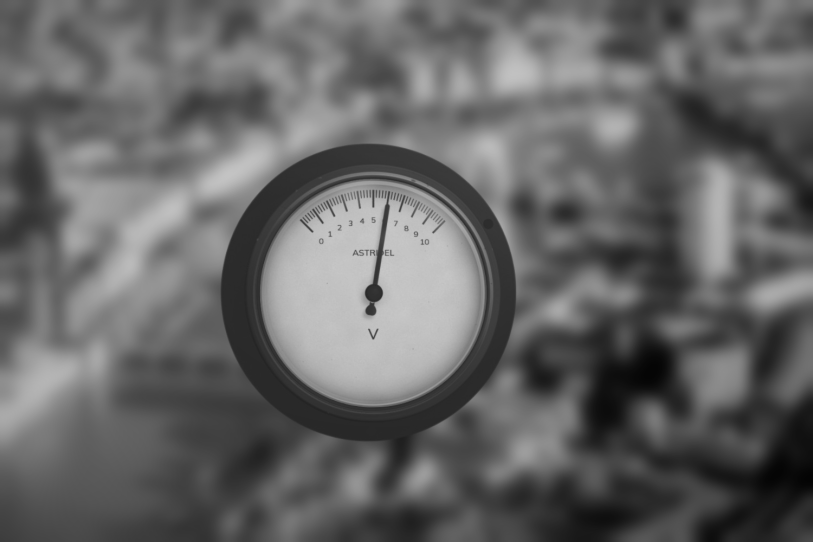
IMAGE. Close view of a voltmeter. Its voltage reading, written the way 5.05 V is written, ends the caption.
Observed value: 6 V
